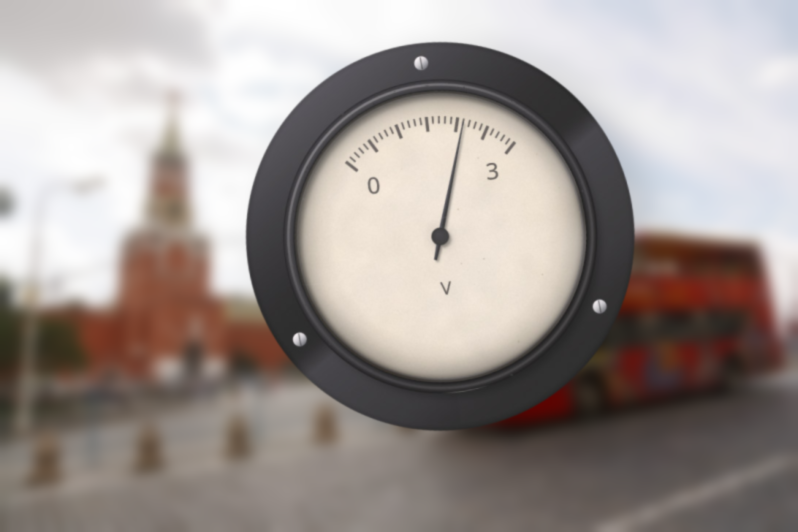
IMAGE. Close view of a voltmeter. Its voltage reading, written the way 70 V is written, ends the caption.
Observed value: 2.1 V
